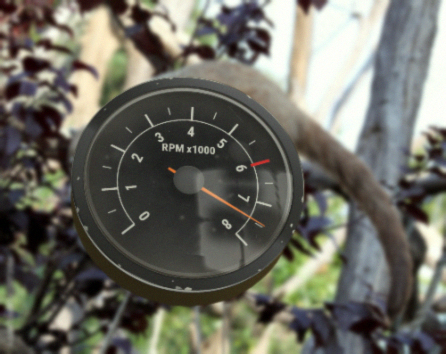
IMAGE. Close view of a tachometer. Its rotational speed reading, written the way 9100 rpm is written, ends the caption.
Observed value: 7500 rpm
